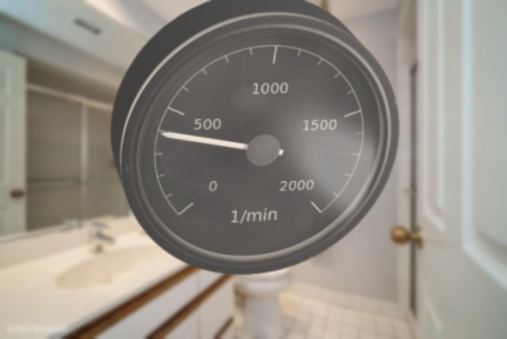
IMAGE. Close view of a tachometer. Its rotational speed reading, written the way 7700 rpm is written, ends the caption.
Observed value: 400 rpm
